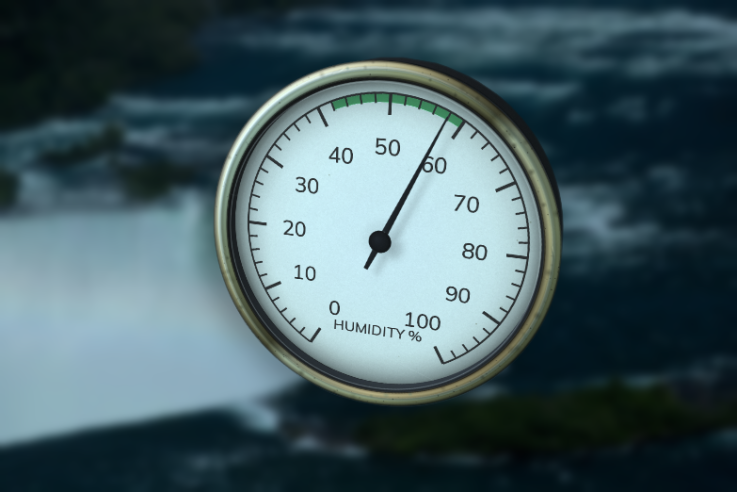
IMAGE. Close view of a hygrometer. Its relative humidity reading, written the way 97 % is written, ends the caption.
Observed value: 58 %
